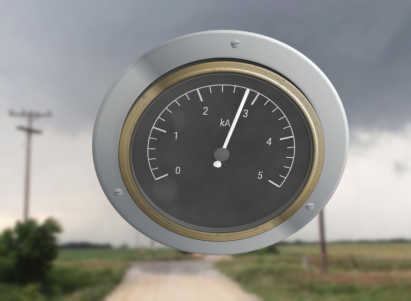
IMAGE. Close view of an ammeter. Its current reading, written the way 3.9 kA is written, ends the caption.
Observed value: 2.8 kA
